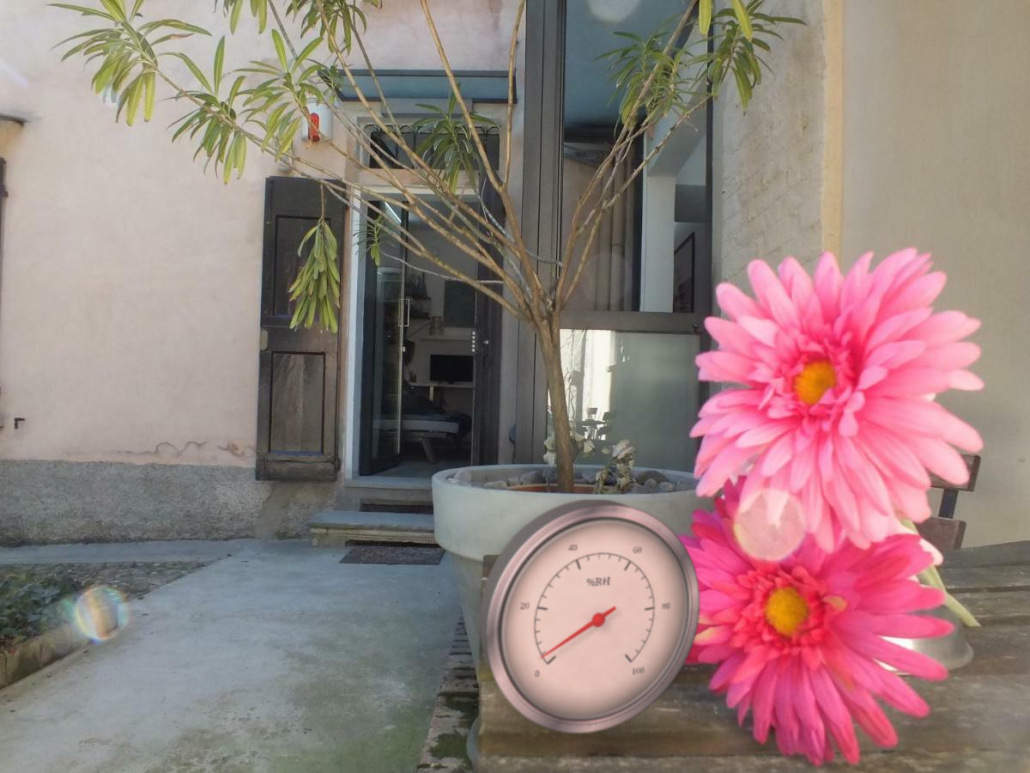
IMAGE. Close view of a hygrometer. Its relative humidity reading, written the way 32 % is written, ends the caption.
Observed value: 4 %
